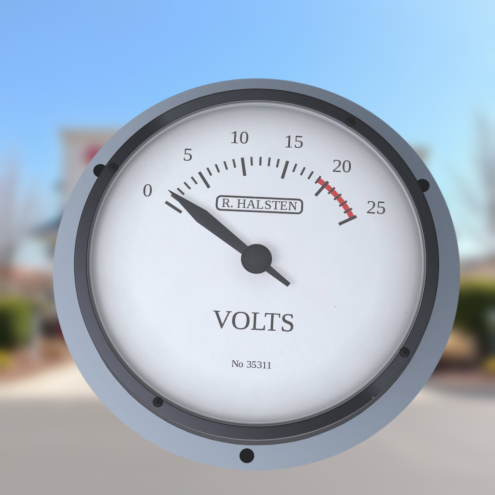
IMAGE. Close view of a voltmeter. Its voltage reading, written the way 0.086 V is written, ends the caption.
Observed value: 1 V
